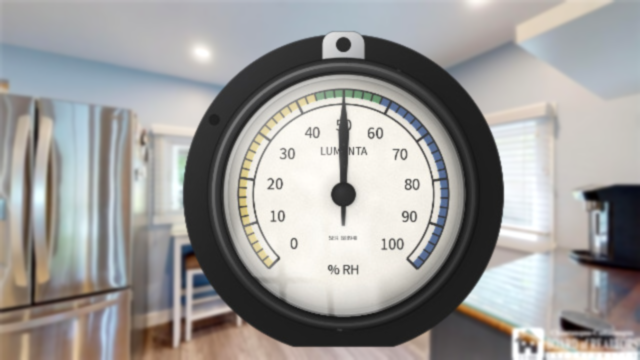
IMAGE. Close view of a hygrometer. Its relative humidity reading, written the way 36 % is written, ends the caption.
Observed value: 50 %
